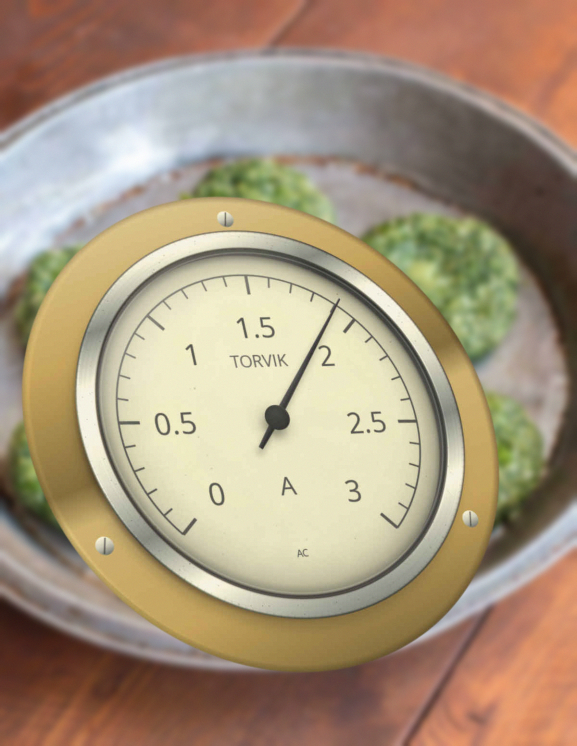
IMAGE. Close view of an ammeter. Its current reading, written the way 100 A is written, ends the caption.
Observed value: 1.9 A
